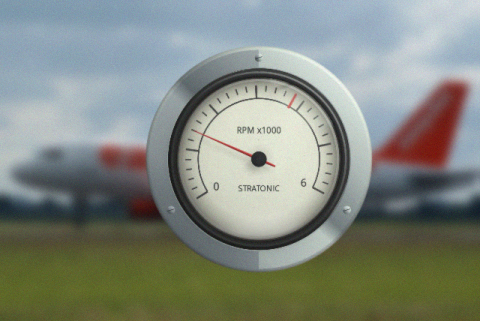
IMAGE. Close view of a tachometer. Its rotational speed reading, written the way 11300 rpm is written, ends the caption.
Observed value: 1400 rpm
